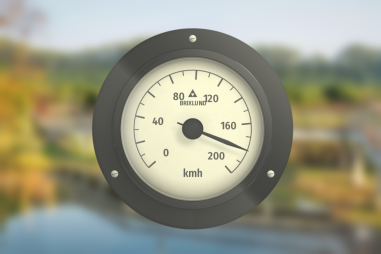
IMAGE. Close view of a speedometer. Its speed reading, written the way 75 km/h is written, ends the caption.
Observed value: 180 km/h
